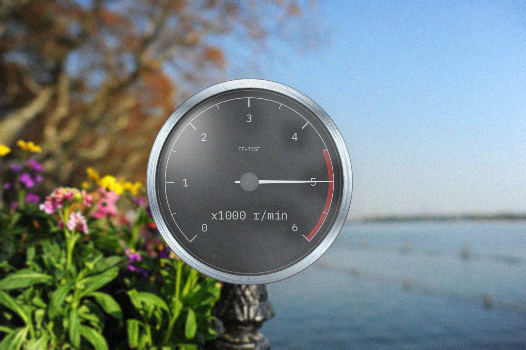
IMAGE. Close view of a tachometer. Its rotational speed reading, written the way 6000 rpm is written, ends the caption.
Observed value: 5000 rpm
